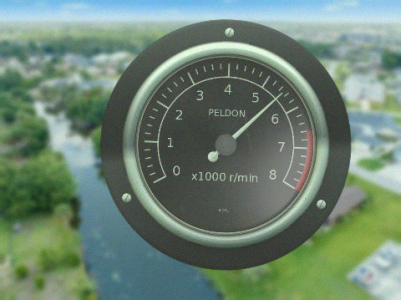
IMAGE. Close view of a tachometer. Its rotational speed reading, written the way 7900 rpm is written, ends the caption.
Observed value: 5500 rpm
